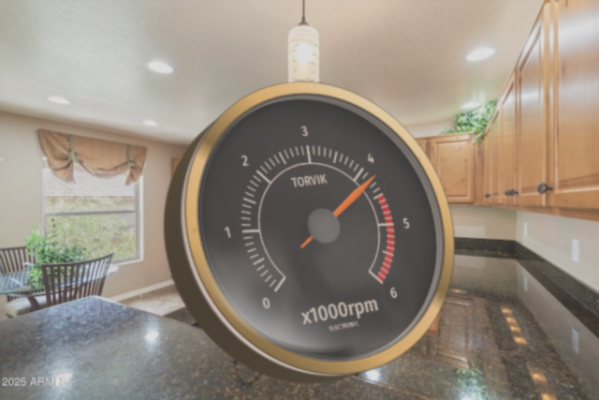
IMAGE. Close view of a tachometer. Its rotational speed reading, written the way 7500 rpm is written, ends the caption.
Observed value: 4200 rpm
